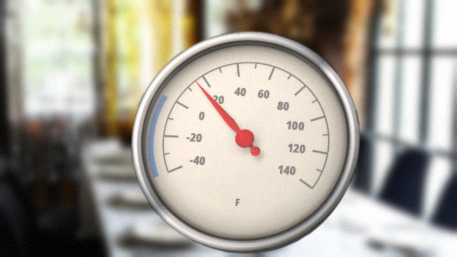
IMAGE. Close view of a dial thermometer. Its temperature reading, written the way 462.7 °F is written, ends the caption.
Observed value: 15 °F
